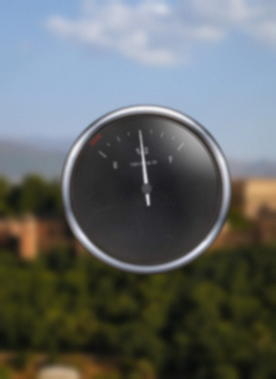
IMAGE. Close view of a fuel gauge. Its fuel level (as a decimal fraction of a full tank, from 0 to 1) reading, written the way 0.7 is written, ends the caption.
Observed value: 0.5
